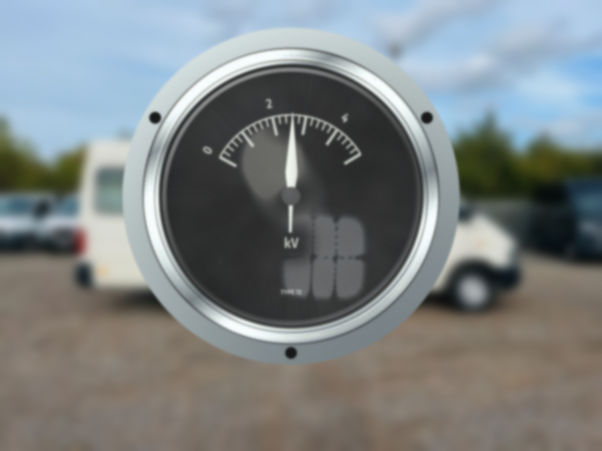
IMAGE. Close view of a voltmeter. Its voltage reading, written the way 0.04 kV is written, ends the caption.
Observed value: 2.6 kV
